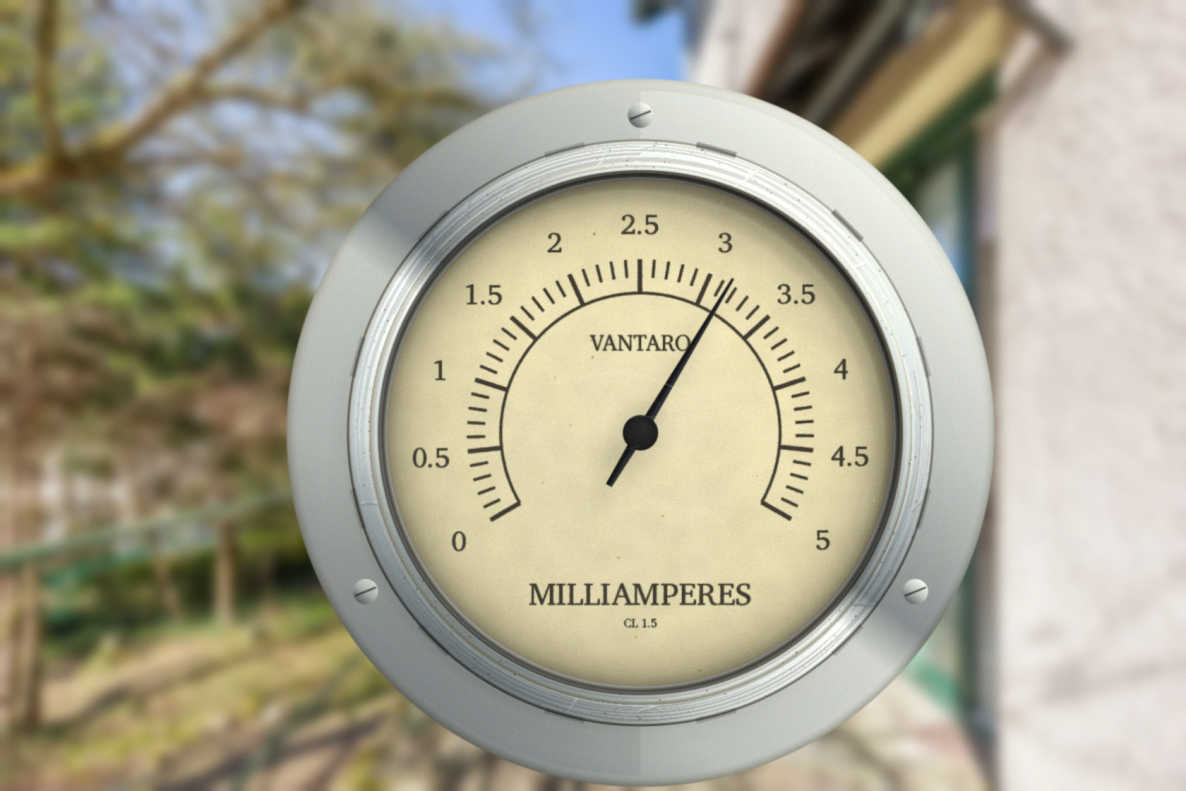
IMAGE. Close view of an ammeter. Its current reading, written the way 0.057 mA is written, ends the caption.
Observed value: 3.15 mA
